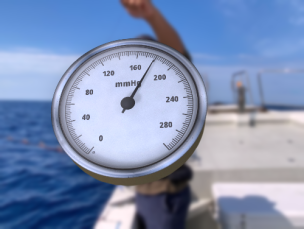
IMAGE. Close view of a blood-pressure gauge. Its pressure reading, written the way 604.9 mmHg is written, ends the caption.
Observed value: 180 mmHg
